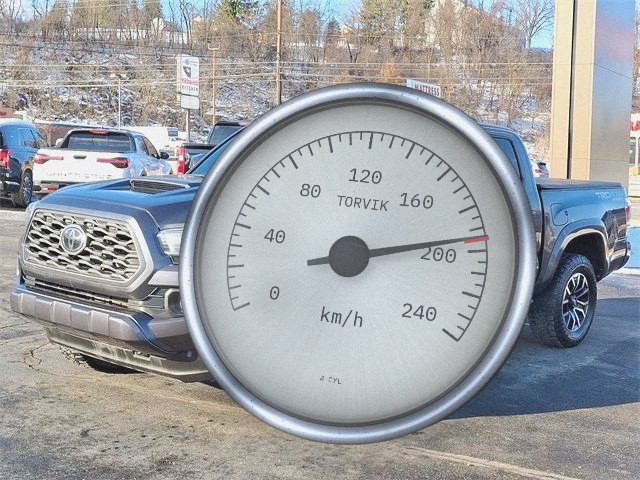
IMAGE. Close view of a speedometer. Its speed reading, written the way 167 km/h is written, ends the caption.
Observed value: 195 km/h
